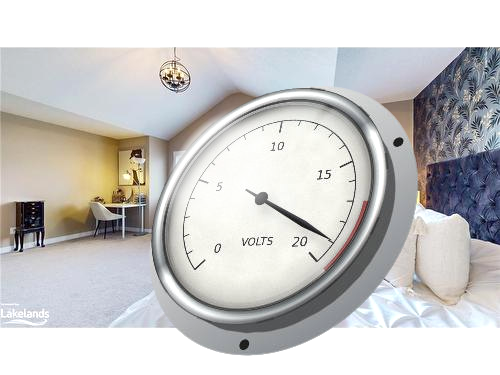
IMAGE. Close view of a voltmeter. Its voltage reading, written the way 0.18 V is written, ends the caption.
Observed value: 19 V
